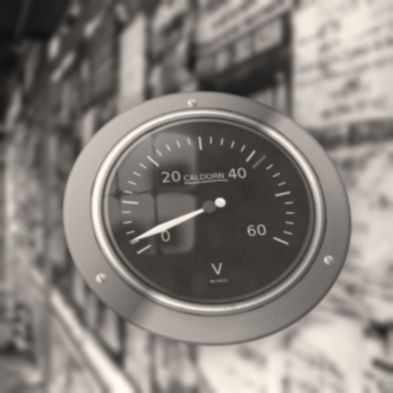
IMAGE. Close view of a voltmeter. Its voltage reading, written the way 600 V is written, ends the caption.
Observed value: 2 V
